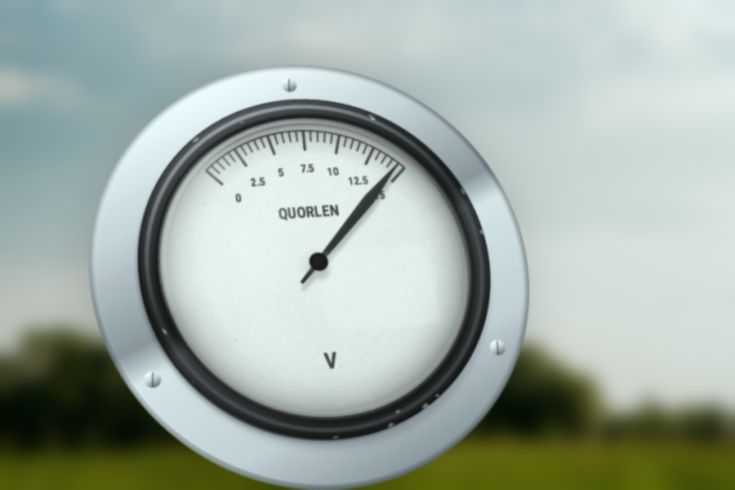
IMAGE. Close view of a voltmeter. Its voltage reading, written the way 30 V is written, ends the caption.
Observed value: 14.5 V
